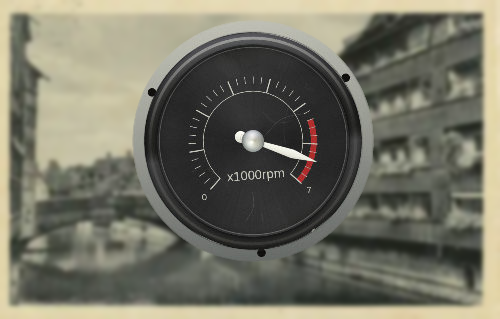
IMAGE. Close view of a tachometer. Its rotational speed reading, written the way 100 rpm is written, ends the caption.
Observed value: 6400 rpm
